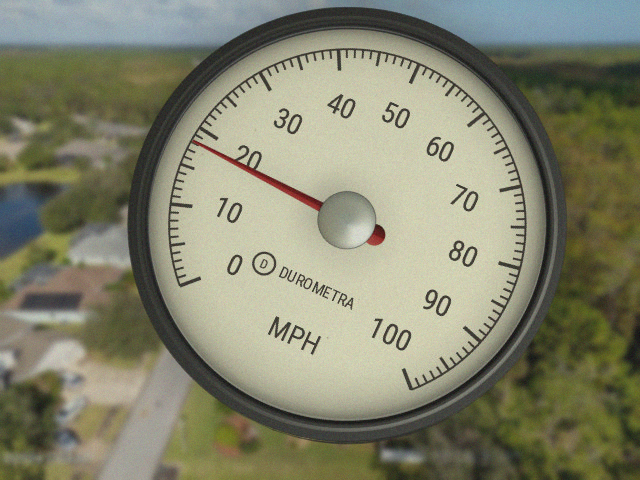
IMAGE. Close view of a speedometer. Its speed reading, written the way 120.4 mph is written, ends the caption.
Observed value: 18 mph
